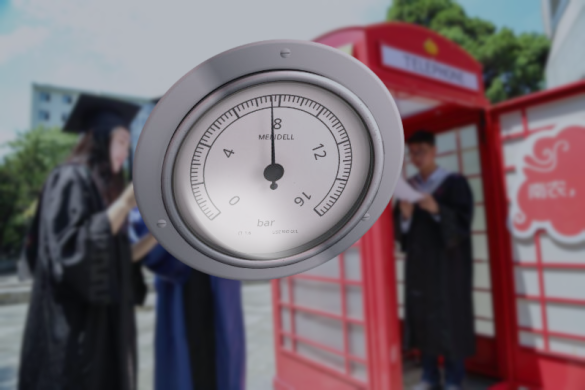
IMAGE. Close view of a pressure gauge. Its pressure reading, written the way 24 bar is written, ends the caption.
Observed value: 7.6 bar
